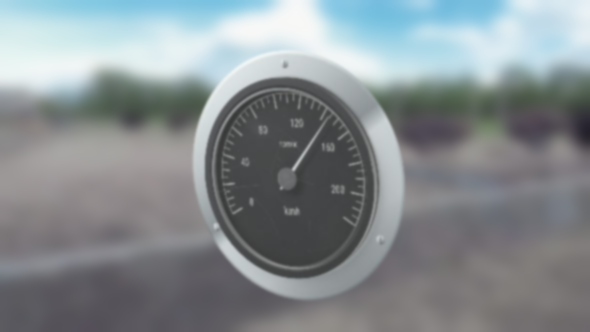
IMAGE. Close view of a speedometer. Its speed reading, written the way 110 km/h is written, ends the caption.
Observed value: 145 km/h
